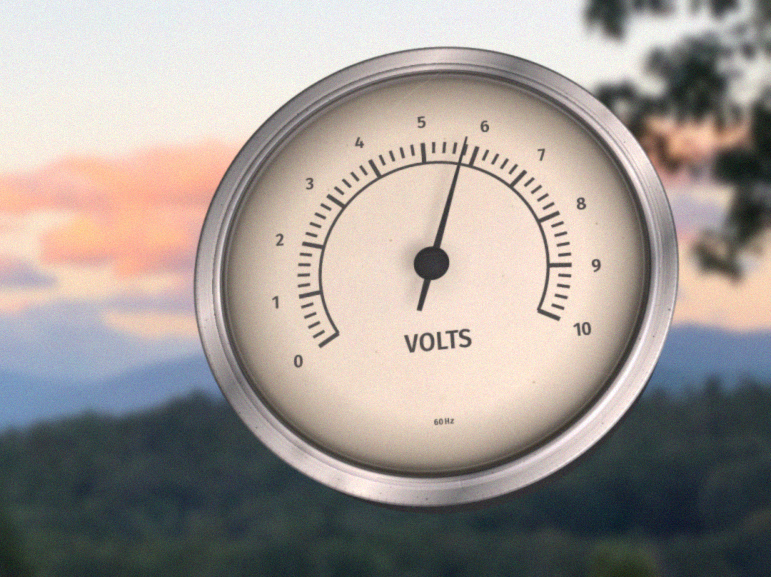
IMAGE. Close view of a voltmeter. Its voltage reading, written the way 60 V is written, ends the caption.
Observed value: 5.8 V
